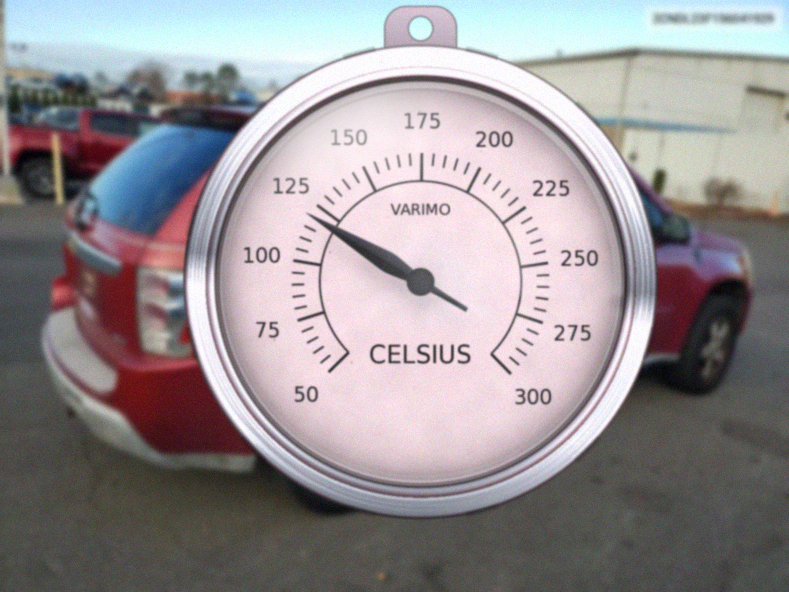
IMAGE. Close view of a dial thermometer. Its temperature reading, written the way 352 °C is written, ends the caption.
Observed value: 120 °C
